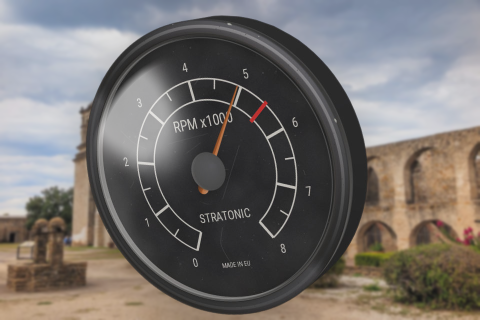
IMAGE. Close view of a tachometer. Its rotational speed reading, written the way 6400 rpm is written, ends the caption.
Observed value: 5000 rpm
